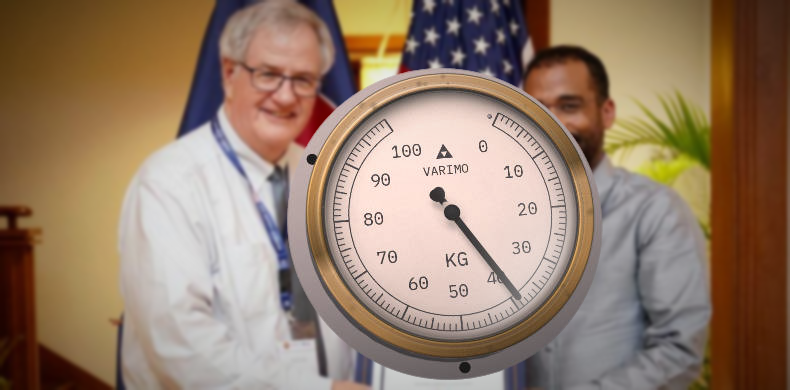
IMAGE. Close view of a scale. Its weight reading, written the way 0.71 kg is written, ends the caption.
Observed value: 39 kg
